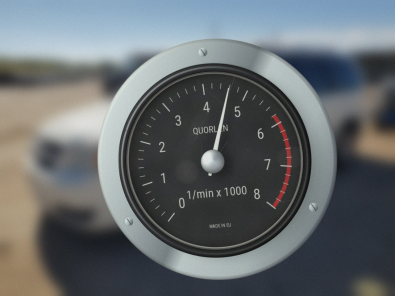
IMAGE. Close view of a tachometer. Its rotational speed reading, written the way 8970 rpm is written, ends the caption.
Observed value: 4600 rpm
